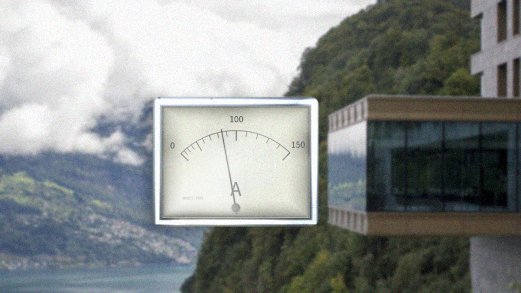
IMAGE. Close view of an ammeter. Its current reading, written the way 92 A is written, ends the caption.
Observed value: 85 A
